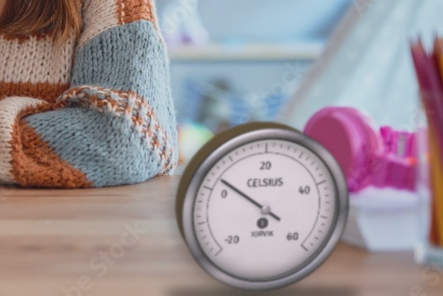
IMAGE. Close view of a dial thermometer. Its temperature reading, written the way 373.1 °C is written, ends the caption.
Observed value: 4 °C
